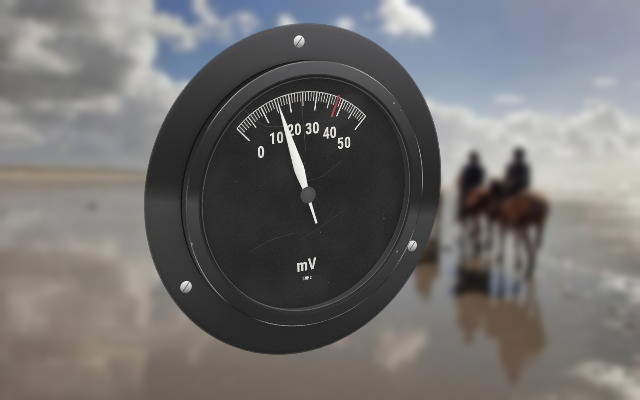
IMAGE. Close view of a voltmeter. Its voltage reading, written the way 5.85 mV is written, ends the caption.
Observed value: 15 mV
